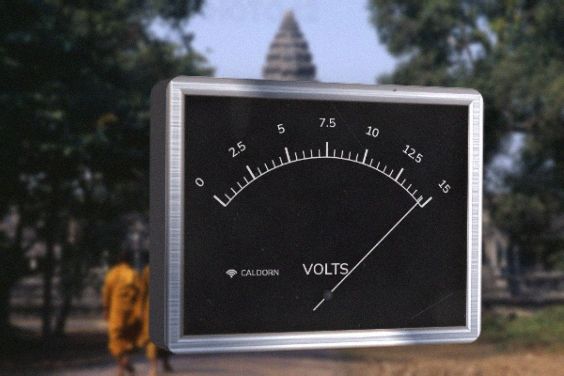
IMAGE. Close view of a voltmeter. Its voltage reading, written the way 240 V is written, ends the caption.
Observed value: 14.5 V
